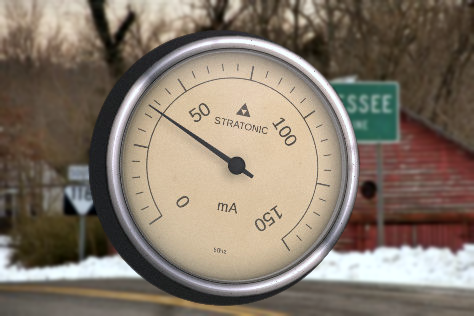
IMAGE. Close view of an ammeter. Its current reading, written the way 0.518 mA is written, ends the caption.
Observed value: 37.5 mA
